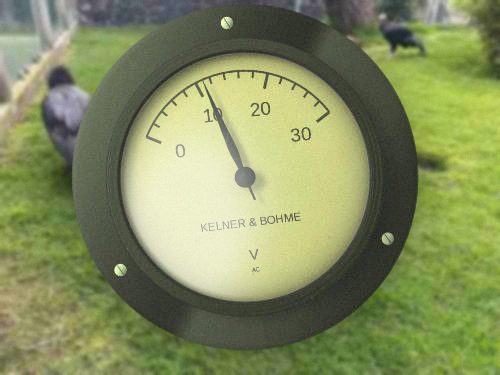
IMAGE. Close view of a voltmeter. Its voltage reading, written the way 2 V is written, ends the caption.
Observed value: 11 V
